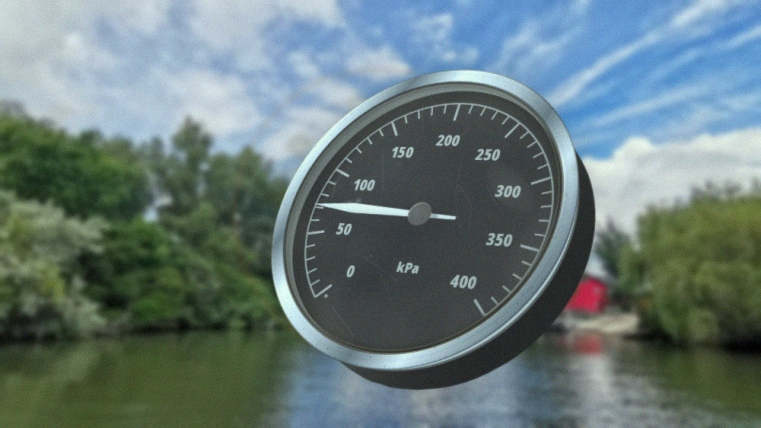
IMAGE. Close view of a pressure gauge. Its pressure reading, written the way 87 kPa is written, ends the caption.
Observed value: 70 kPa
